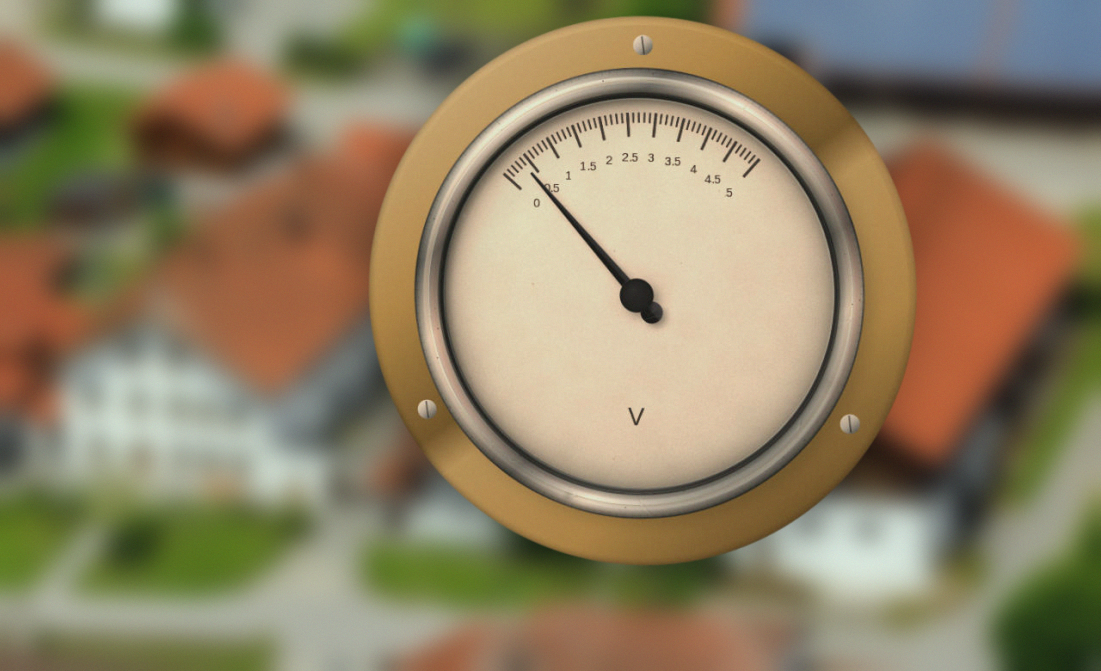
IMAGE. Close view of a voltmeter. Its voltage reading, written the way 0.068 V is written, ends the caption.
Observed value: 0.4 V
